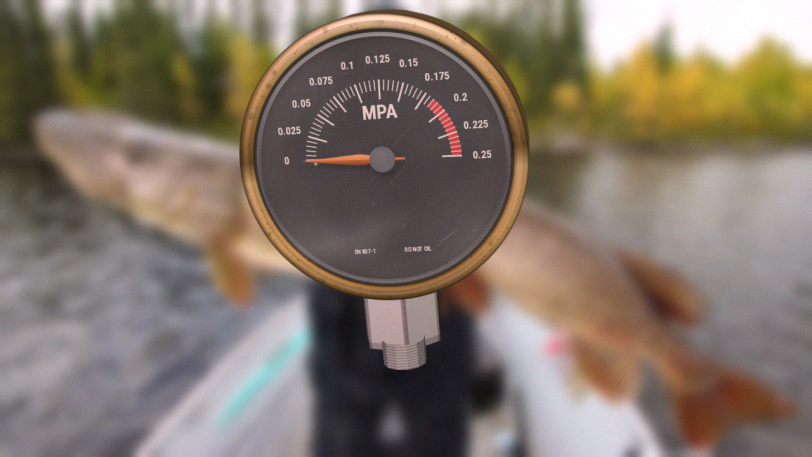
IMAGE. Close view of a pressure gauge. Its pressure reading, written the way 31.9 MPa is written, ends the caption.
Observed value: 0 MPa
